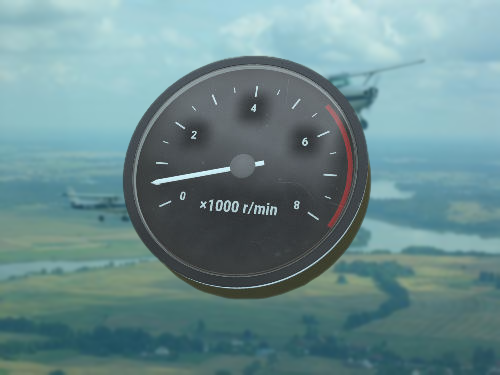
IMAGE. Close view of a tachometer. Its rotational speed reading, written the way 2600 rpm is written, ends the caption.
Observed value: 500 rpm
